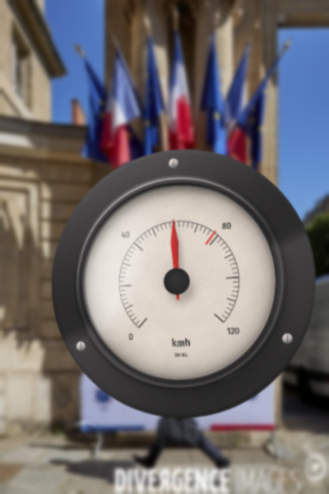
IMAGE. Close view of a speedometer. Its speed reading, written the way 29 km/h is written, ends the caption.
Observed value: 60 km/h
